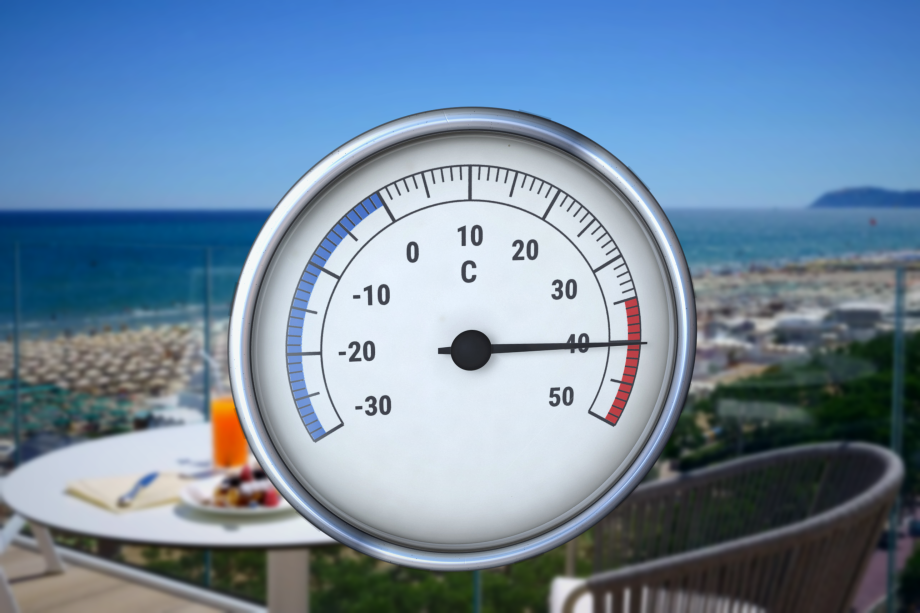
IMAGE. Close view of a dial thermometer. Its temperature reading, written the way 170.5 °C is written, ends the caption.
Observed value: 40 °C
